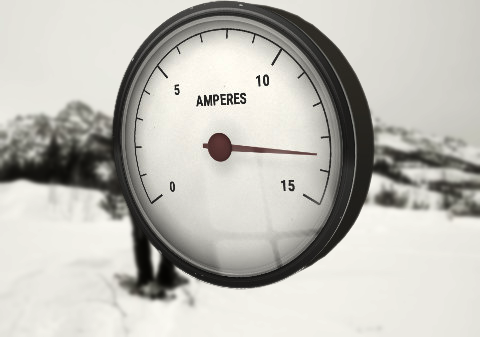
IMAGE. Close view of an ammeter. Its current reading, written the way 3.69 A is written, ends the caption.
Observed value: 13.5 A
